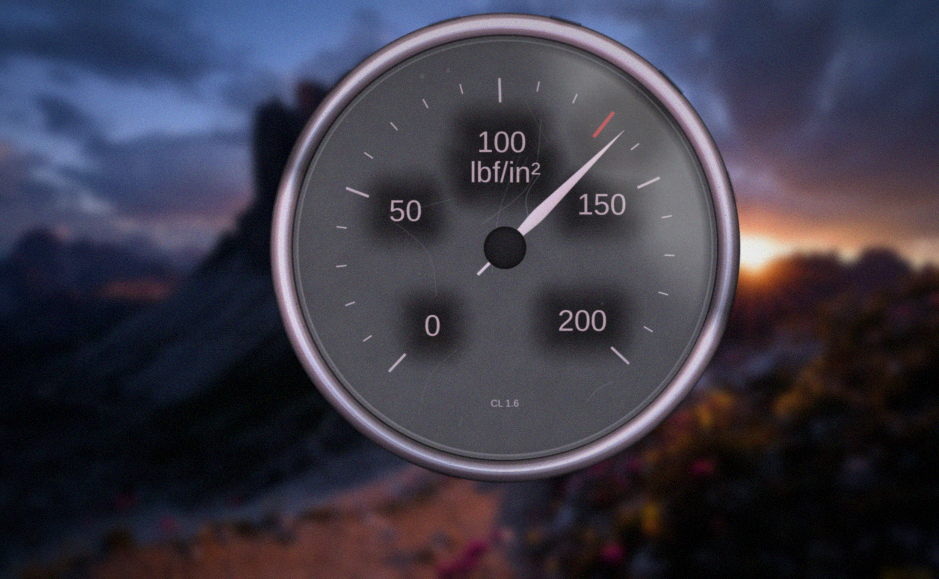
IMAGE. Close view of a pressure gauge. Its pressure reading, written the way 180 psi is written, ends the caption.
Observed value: 135 psi
